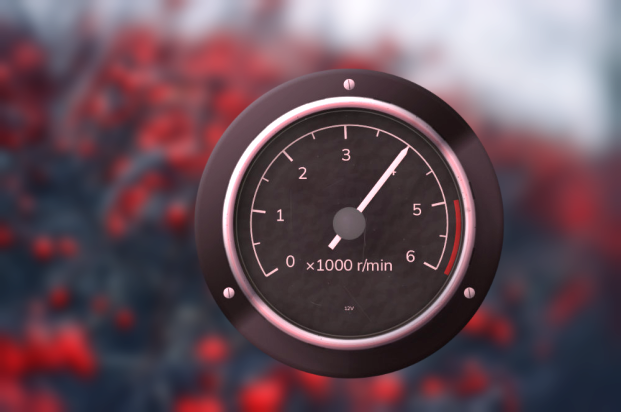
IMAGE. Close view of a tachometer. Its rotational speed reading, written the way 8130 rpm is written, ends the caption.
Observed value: 4000 rpm
